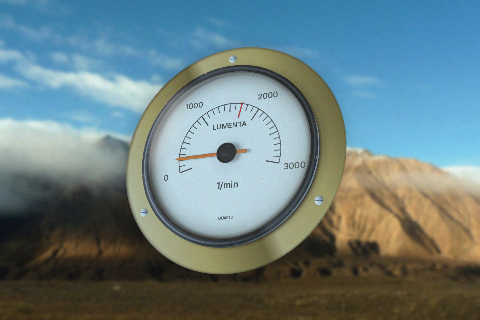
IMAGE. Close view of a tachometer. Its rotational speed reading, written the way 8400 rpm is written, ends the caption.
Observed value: 200 rpm
